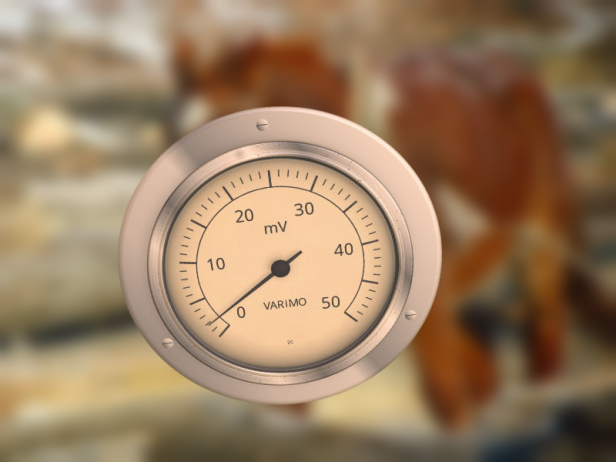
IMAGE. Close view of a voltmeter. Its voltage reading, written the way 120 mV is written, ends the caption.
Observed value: 2 mV
